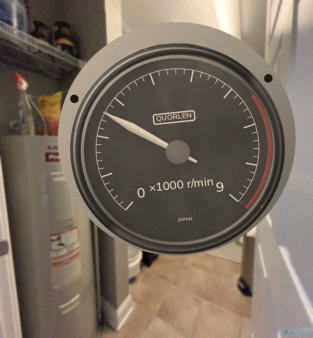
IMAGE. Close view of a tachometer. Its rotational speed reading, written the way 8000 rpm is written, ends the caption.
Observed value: 2600 rpm
